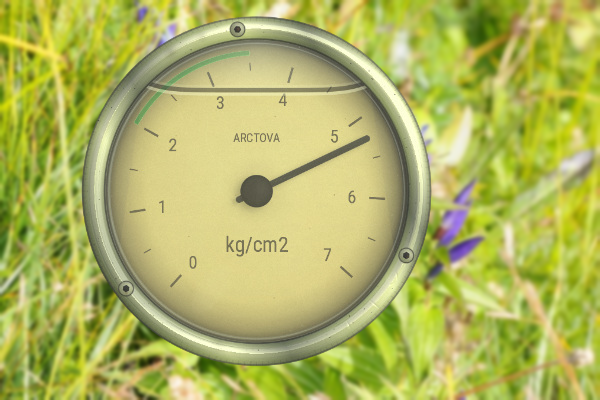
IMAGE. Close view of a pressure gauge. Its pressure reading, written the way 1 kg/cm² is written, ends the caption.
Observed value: 5.25 kg/cm²
